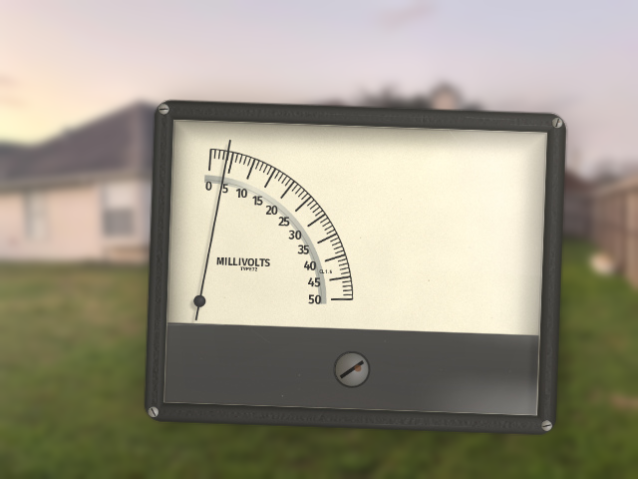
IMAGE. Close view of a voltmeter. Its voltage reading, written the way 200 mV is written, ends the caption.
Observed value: 4 mV
